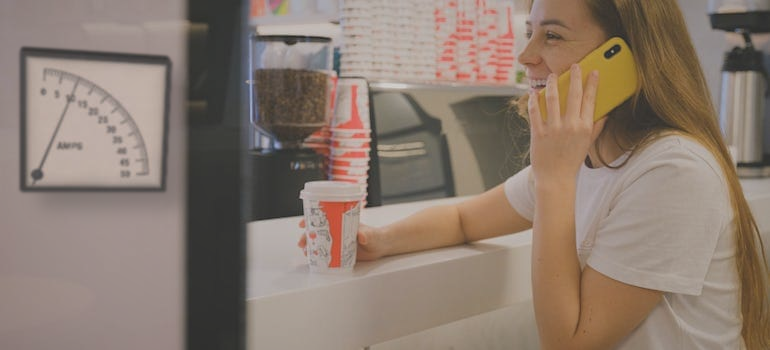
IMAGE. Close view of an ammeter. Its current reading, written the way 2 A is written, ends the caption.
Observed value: 10 A
